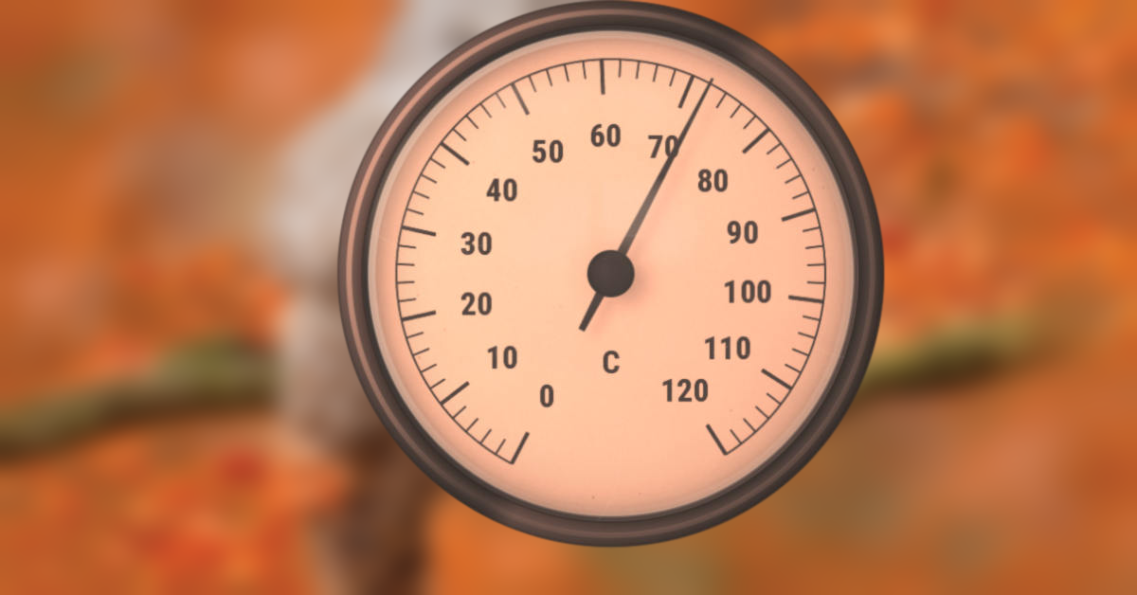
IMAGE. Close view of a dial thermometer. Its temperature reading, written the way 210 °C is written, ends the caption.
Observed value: 72 °C
